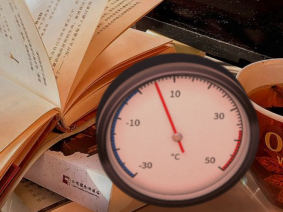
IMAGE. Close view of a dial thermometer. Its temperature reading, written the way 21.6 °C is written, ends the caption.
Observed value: 5 °C
